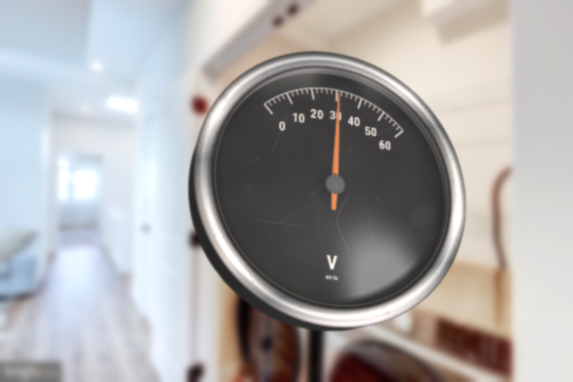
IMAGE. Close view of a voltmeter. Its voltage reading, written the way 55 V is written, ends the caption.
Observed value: 30 V
